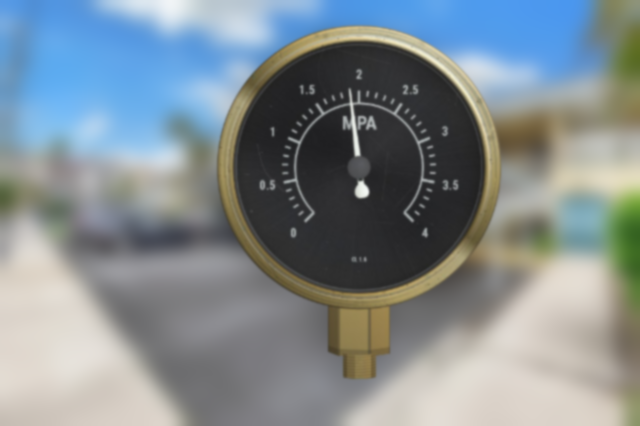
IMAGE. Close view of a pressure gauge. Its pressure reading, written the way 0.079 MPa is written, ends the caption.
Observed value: 1.9 MPa
